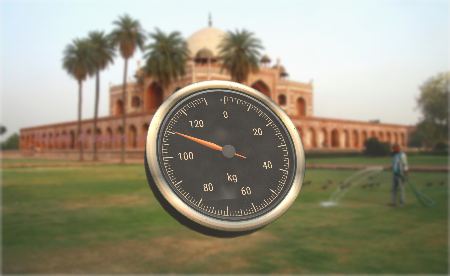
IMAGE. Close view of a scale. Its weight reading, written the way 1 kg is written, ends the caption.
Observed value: 110 kg
